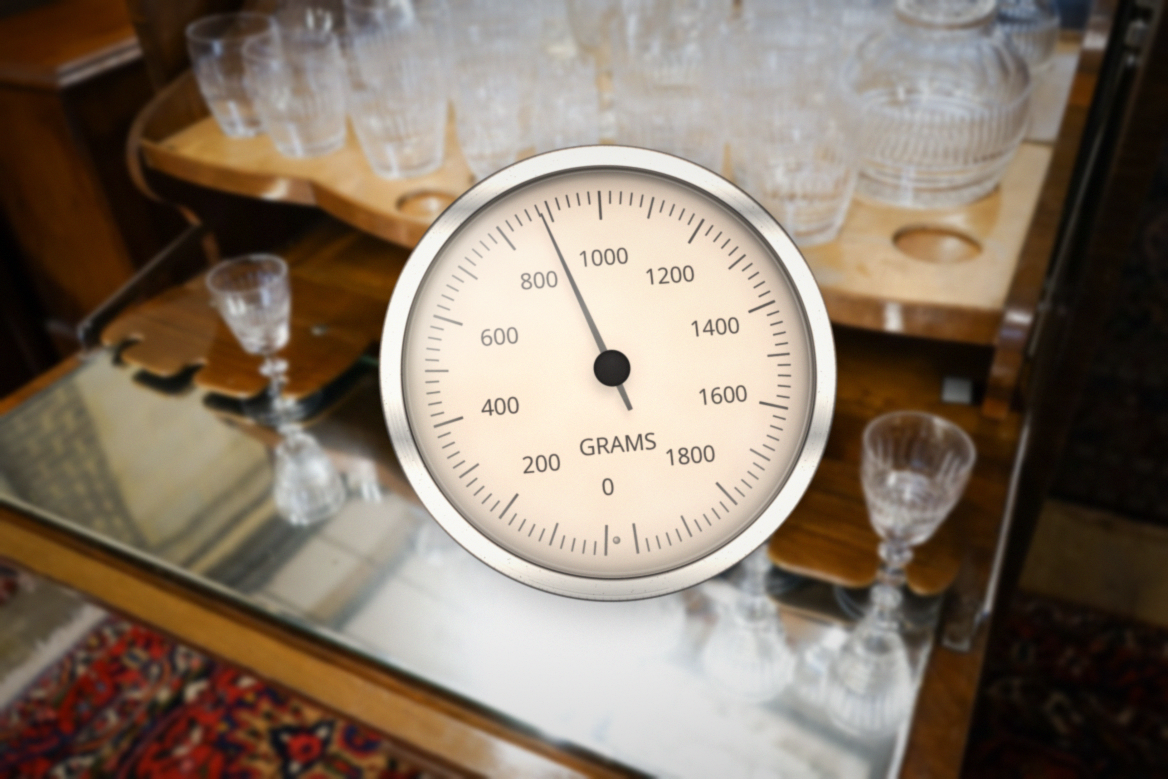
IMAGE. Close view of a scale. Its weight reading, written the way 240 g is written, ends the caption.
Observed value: 880 g
